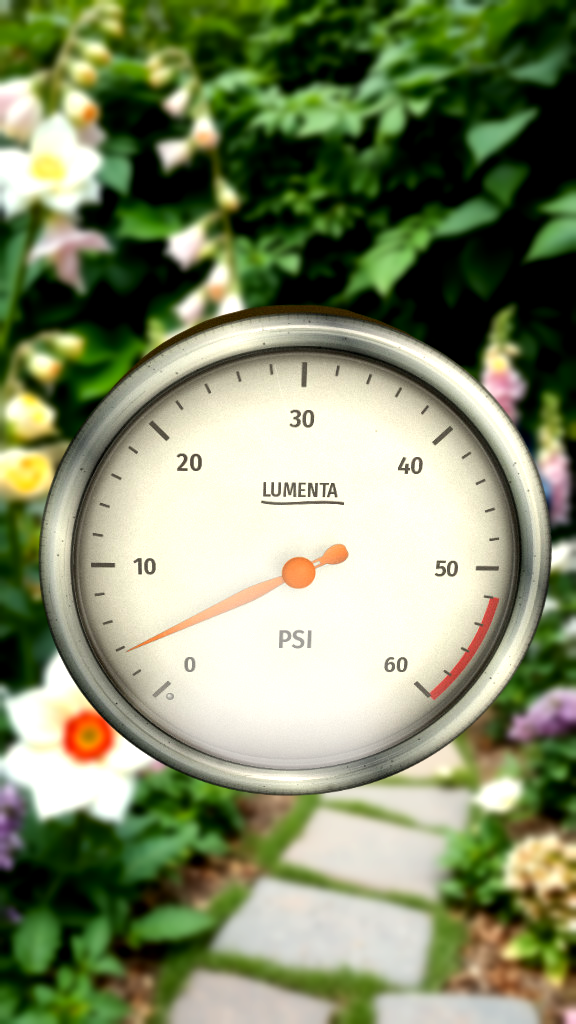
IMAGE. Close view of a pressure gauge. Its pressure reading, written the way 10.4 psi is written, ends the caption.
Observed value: 4 psi
